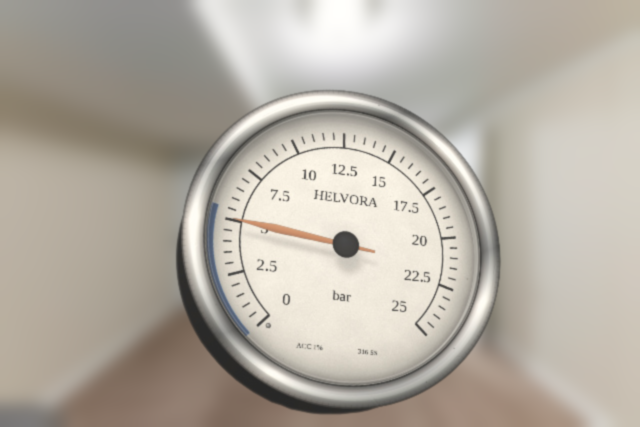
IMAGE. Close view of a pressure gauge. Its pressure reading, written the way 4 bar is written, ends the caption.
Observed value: 5 bar
